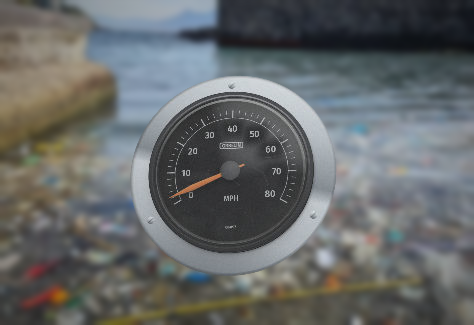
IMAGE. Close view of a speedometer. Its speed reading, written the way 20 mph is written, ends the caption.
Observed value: 2 mph
